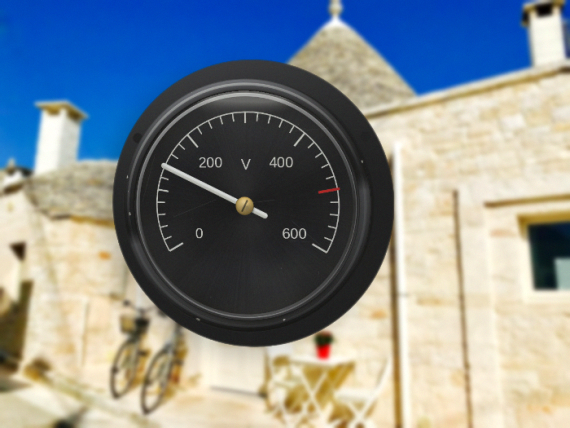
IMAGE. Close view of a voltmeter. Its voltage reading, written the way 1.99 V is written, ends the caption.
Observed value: 140 V
